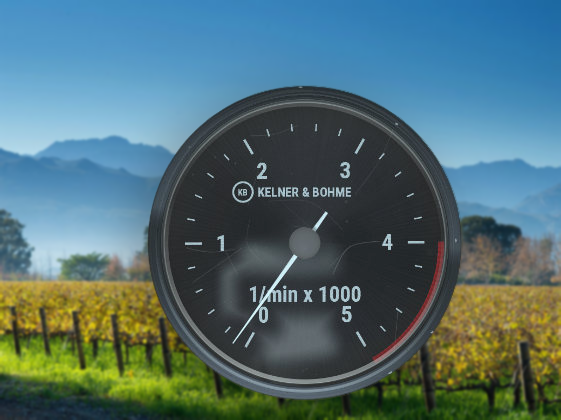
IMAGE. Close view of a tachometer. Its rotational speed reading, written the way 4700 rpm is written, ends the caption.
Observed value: 100 rpm
